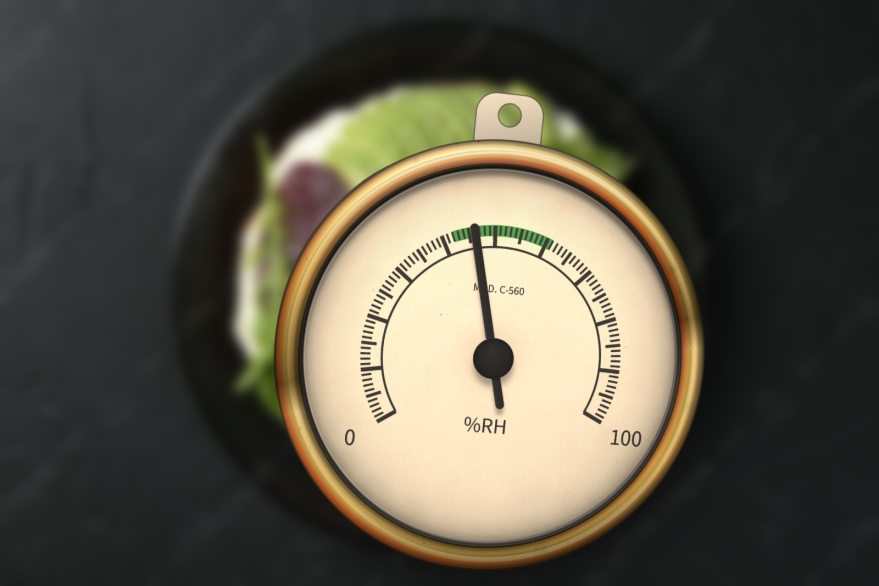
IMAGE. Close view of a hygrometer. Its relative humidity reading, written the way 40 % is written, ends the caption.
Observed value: 46 %
